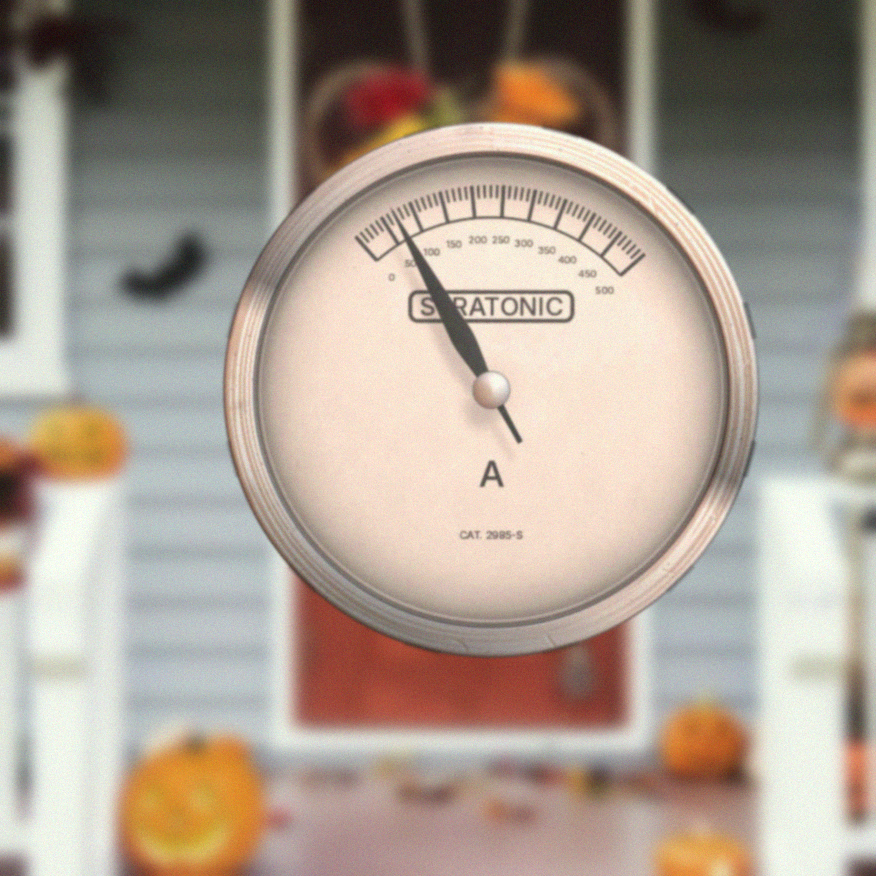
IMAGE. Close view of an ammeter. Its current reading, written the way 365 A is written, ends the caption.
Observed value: 70 A
